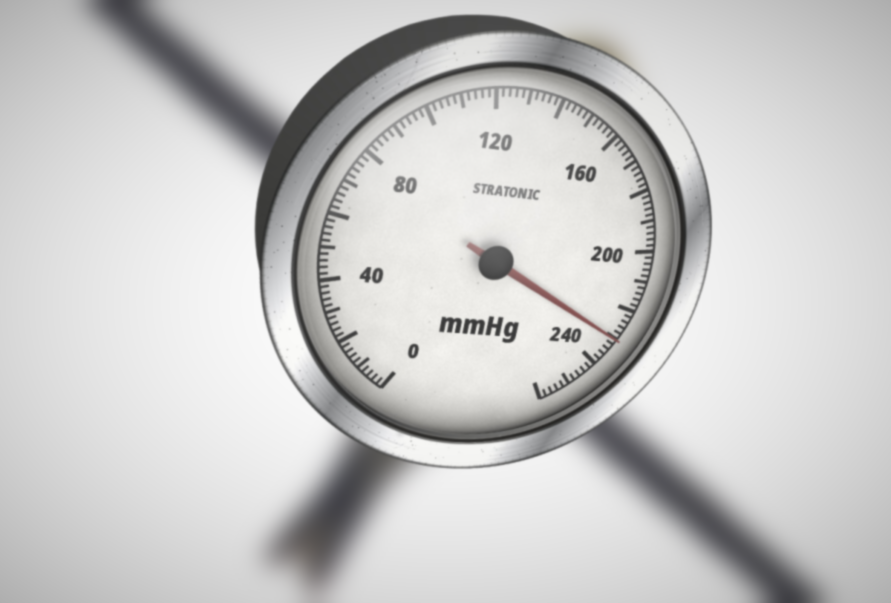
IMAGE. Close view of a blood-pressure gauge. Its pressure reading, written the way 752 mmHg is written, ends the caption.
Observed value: 230 mmHg
